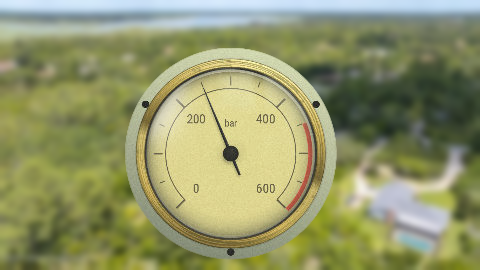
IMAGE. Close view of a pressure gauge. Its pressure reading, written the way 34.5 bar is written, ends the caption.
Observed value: 250 bar
